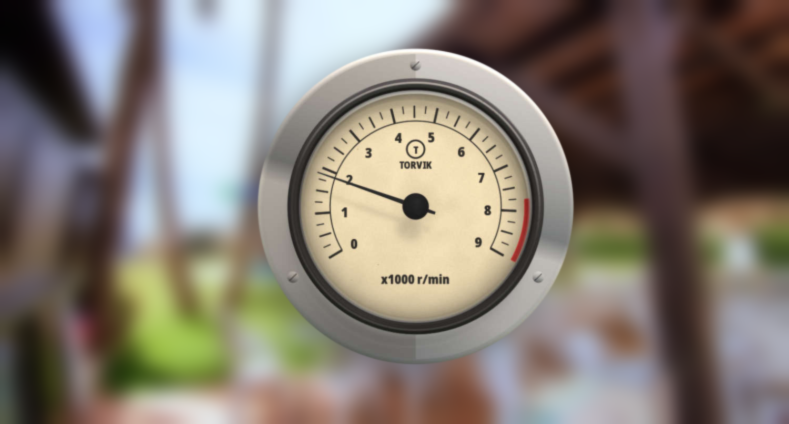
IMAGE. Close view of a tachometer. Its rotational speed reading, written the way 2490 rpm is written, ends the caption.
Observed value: 1875 rpm
